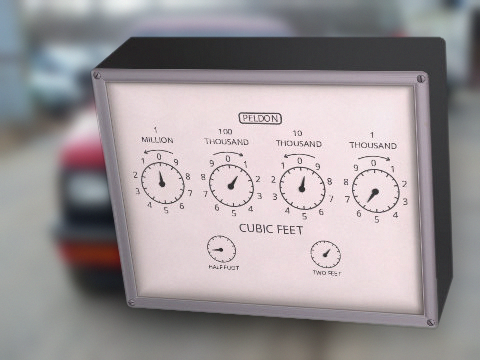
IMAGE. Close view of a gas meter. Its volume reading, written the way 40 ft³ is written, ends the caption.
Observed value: 9600 ft³
